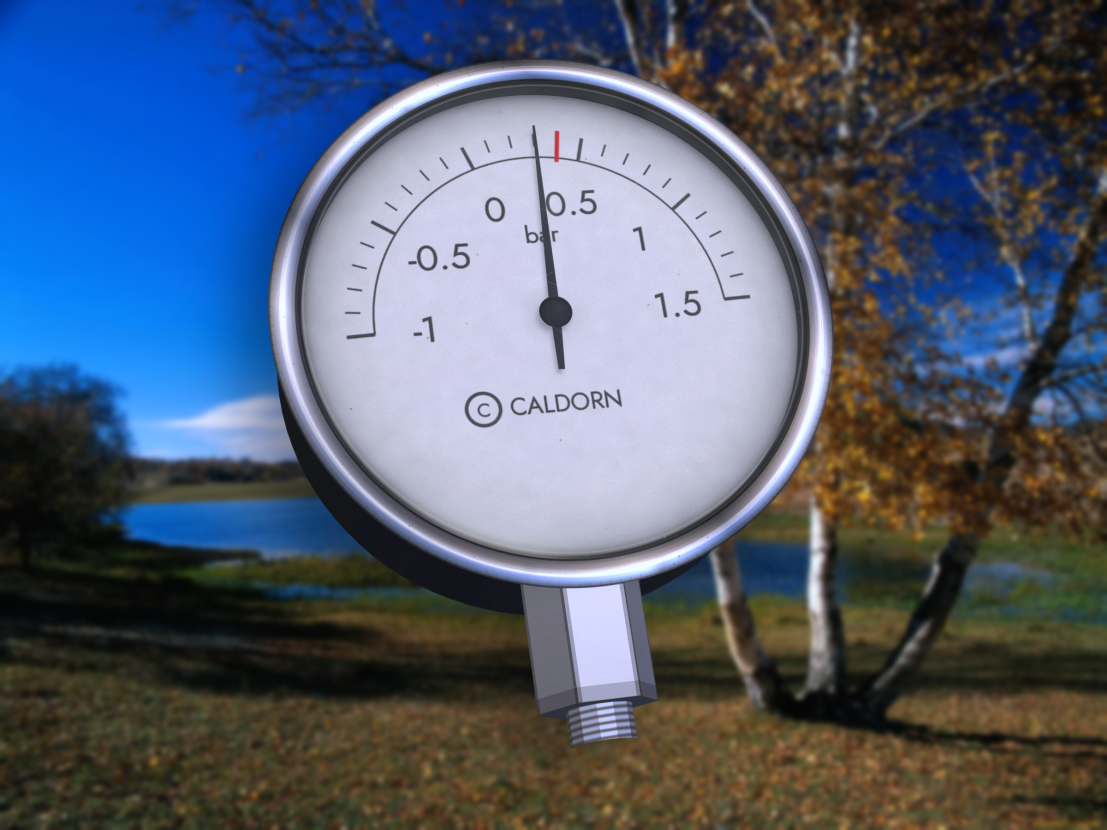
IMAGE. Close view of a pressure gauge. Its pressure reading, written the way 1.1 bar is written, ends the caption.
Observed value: 0.3 bar
